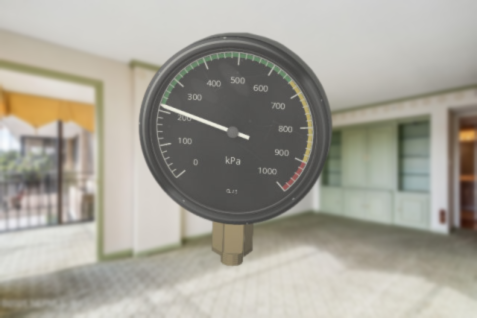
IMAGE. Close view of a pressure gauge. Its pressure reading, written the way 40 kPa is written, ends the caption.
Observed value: 220 kPa
